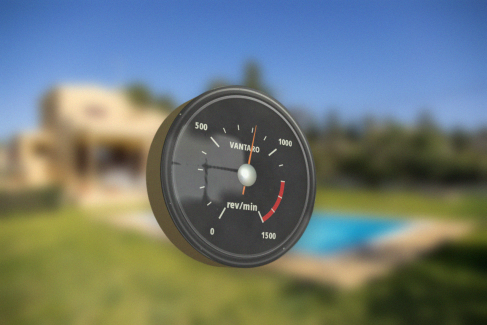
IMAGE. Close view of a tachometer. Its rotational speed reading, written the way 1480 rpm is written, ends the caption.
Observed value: 800 rpm
